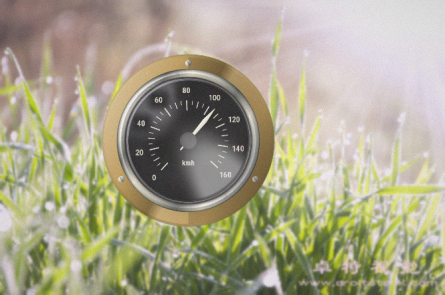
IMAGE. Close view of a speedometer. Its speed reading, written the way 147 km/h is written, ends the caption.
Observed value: 105 km/h
